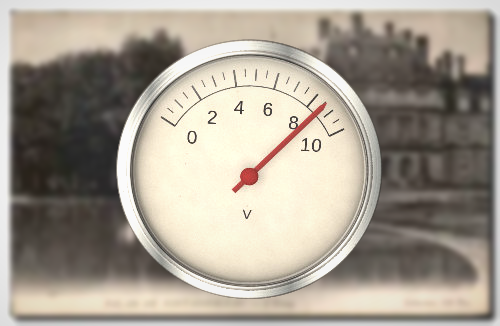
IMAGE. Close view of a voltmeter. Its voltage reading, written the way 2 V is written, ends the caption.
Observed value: 8.5 V
